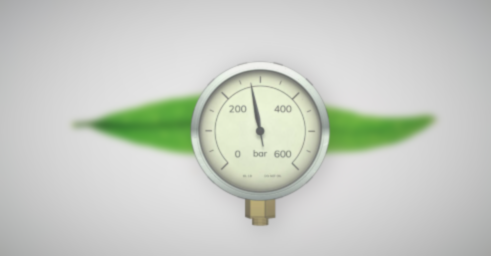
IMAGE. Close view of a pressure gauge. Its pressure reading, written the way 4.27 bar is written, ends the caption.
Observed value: 275 bar
